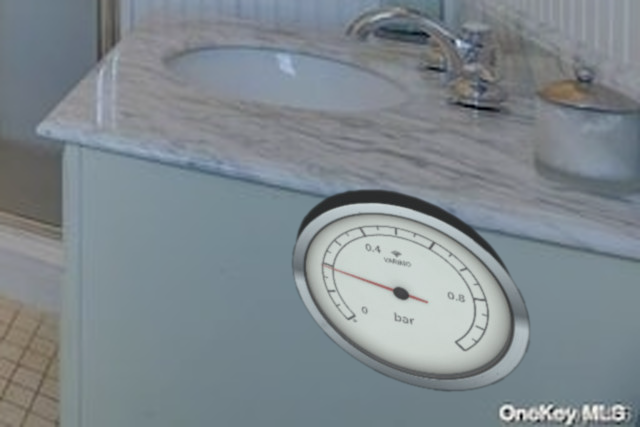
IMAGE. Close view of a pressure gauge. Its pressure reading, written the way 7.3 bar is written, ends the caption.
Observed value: 0.2 bar
